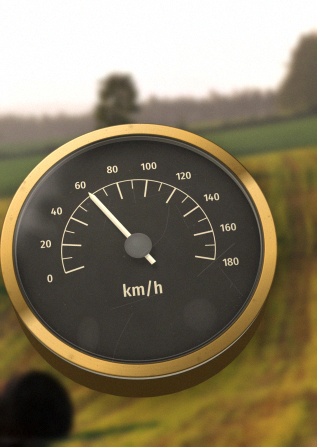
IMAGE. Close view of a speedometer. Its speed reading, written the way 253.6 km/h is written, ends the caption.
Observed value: 60 km/h
